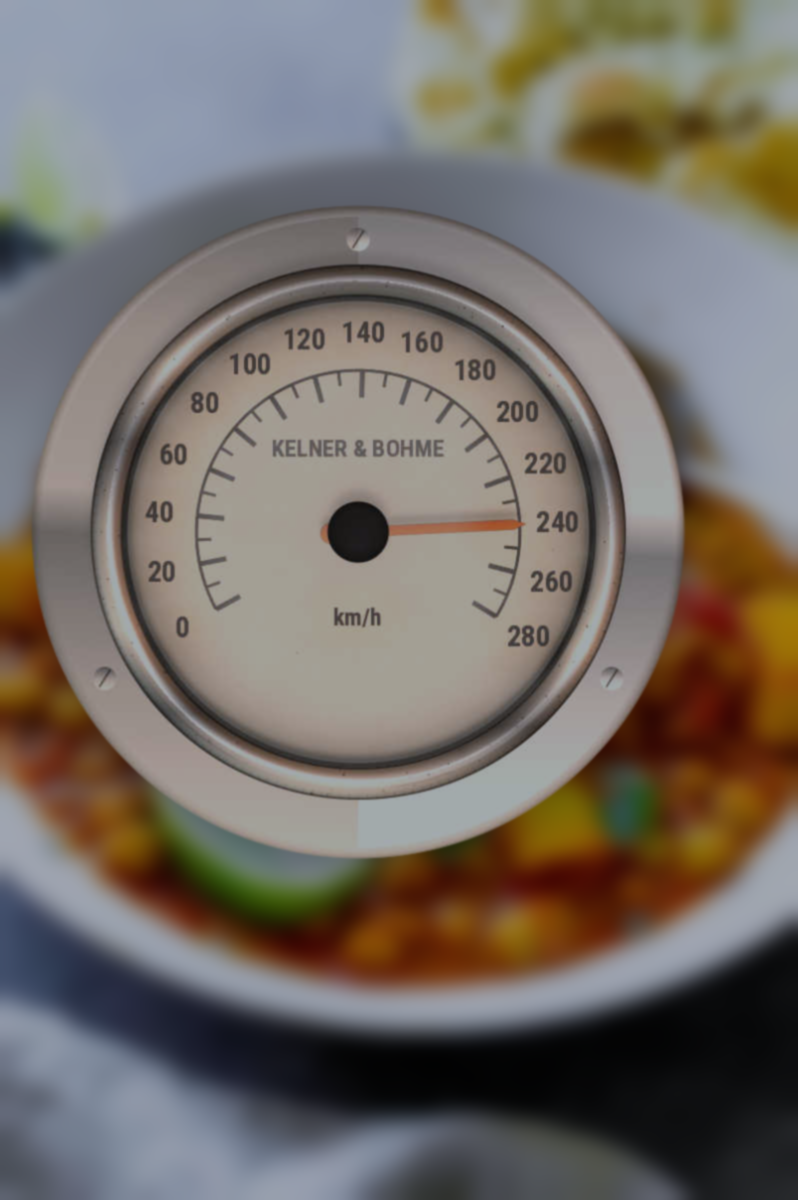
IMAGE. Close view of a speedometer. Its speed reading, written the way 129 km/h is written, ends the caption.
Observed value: 240 km/h
